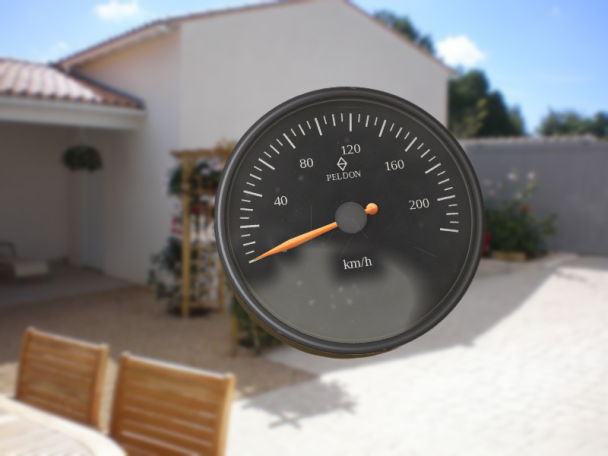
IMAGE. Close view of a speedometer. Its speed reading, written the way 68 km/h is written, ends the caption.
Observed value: 0 km/h
